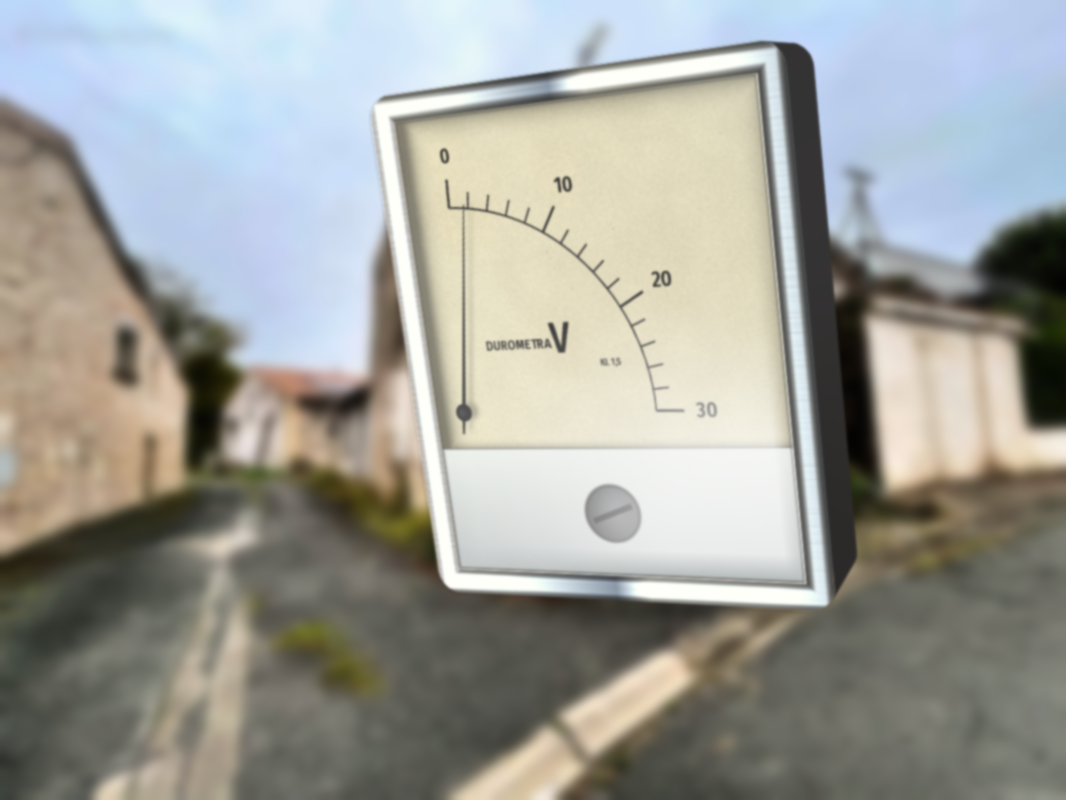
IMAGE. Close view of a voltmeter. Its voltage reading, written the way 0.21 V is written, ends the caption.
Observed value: 2 V
